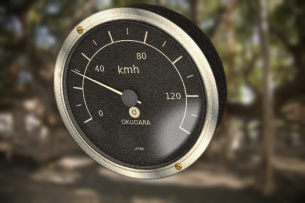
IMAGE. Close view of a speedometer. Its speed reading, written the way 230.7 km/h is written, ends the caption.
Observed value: 30 km/h
